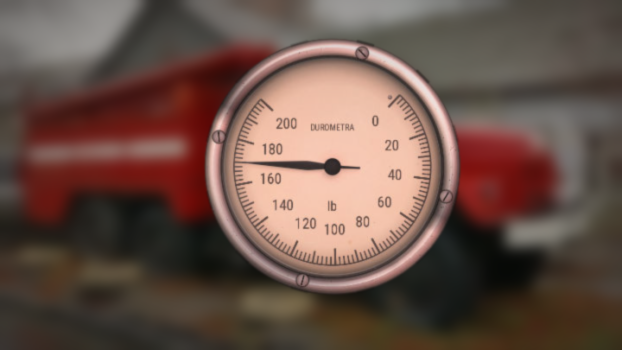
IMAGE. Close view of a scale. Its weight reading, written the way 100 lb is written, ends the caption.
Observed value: 170 lb
